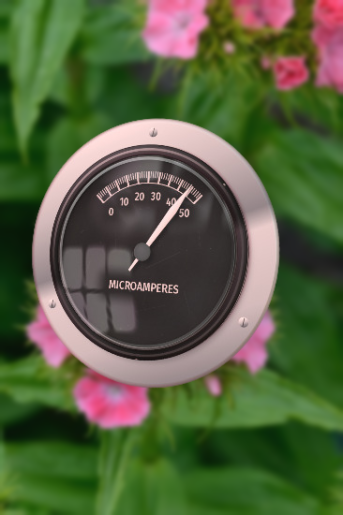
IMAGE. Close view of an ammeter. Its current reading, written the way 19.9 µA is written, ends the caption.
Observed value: 45 µA
